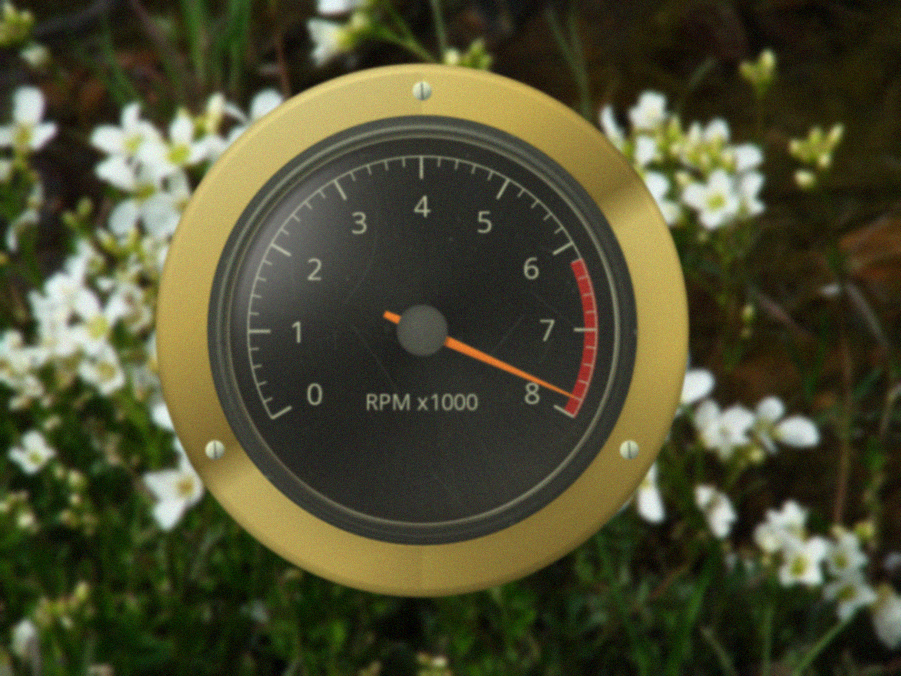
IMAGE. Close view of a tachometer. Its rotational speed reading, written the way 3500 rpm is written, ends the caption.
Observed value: 7800 rpm
